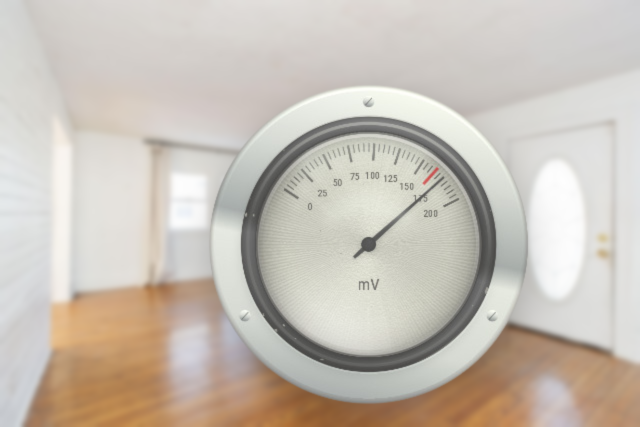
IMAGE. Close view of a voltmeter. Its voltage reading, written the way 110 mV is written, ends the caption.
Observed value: 175 mV
